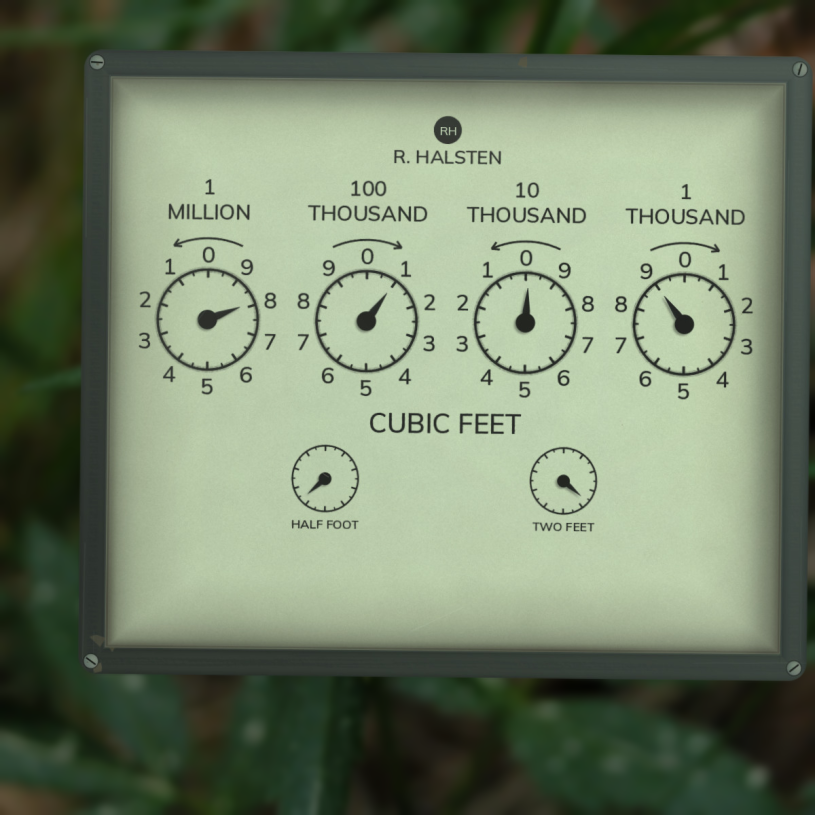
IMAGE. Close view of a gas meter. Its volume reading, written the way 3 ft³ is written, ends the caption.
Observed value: 809900 ft³
